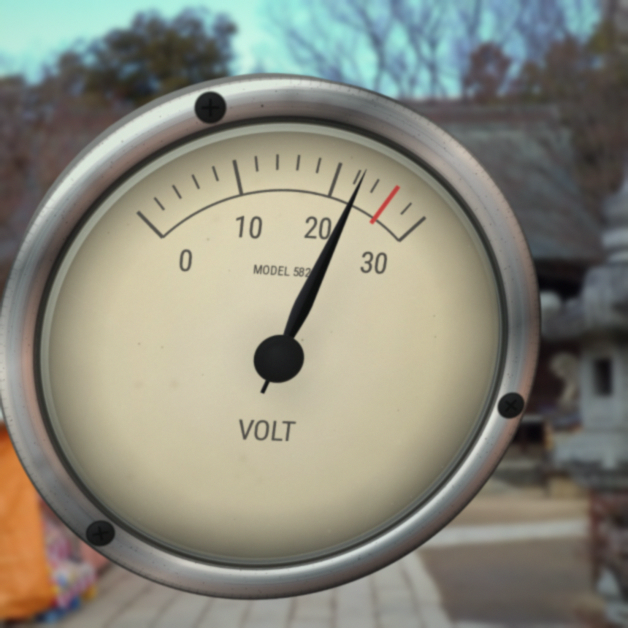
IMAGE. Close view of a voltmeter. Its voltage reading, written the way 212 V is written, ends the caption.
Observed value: 22 V
